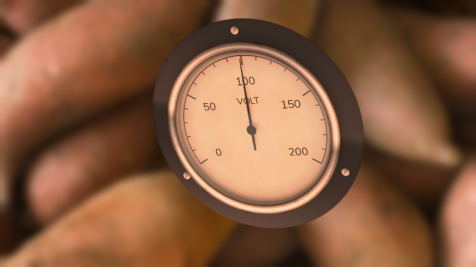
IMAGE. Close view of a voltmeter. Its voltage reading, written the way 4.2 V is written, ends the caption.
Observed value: 100 V
